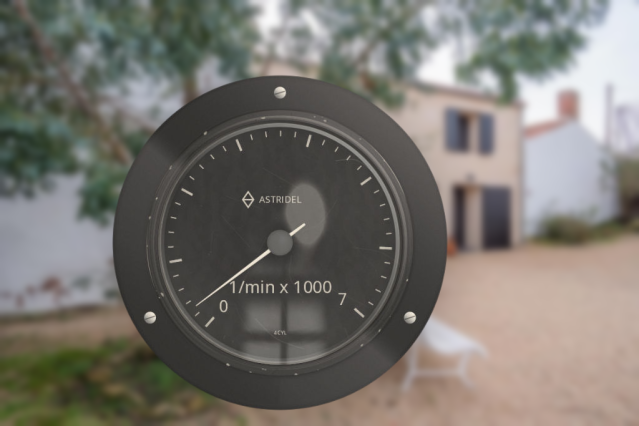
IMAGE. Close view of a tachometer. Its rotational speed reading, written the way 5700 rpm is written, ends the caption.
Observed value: 300 rpm
